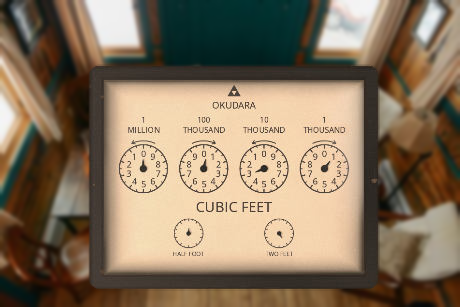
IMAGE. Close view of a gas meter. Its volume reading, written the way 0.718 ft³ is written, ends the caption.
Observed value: 3100 ft³
